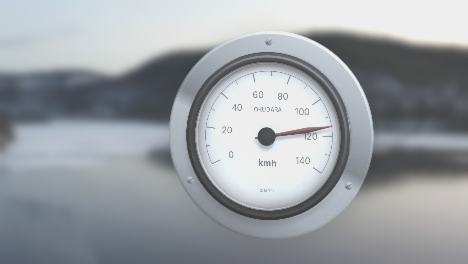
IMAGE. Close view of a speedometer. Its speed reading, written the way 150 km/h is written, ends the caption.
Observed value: 115 km/h
